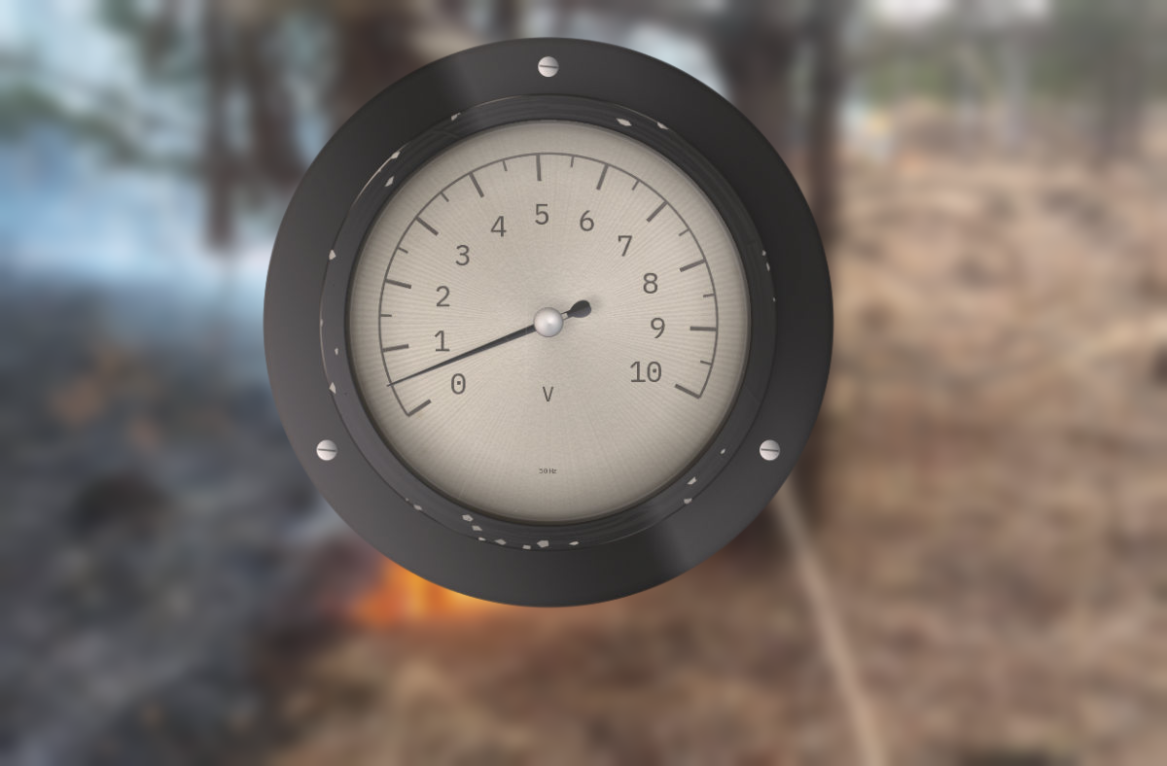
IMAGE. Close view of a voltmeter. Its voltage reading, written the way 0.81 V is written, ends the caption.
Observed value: 0.5 V
